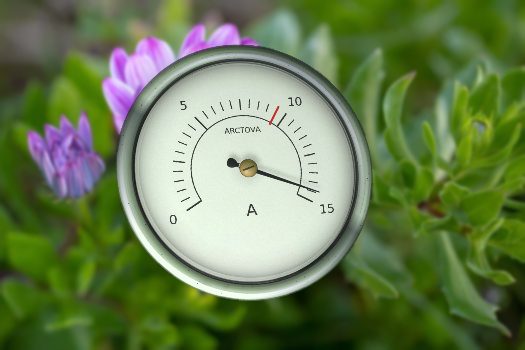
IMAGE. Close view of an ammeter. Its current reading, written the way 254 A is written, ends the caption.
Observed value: 14.5 A
